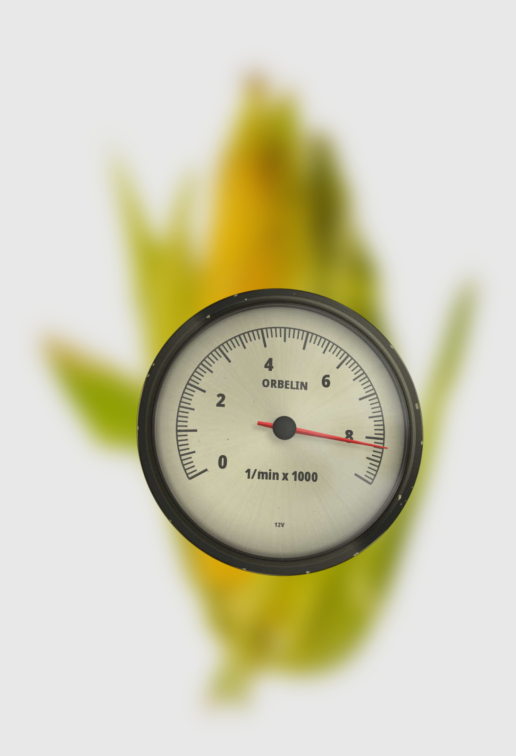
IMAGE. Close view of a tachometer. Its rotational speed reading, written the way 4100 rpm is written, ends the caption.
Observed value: 8200 rpm
